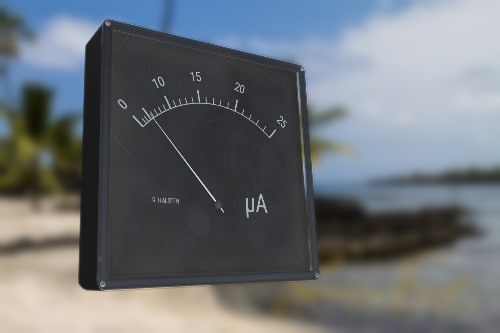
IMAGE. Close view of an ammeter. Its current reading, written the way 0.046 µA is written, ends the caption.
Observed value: 5 µA
